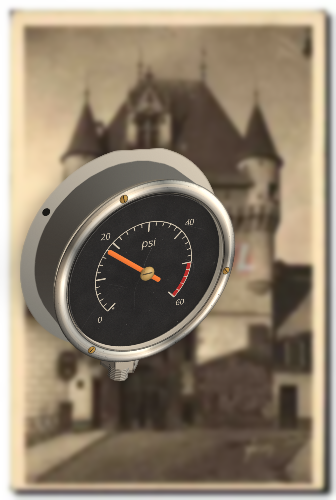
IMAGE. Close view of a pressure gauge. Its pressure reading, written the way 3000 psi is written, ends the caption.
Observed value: 18 psi
